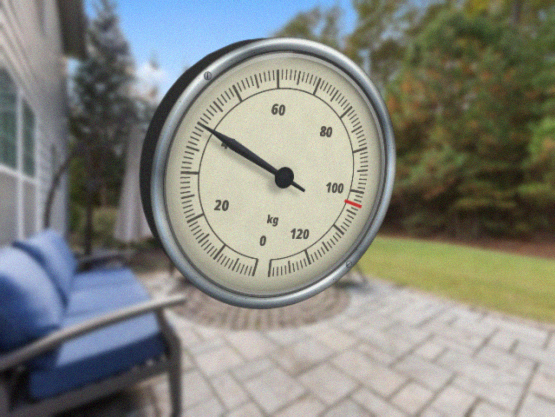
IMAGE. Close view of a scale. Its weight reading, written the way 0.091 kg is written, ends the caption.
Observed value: 40 kg
